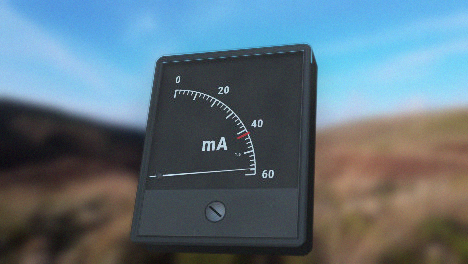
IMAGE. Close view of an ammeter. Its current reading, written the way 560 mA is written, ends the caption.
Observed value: 58 mA
